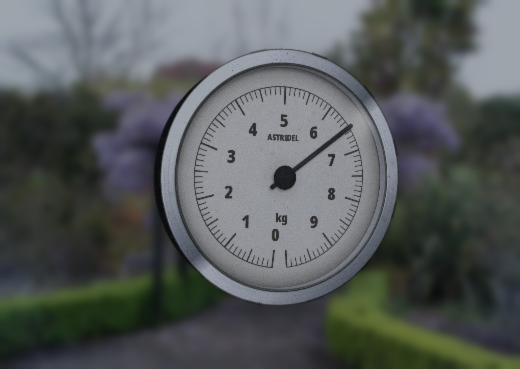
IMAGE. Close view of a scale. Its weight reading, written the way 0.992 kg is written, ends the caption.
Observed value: 6.5 kg
